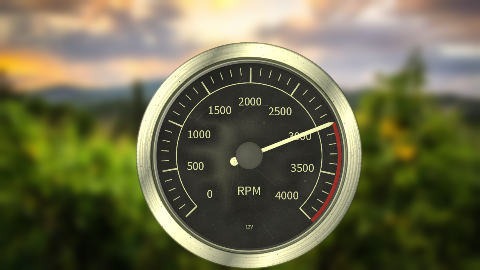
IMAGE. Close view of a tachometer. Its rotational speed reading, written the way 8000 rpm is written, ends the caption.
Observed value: 3000 rpm
